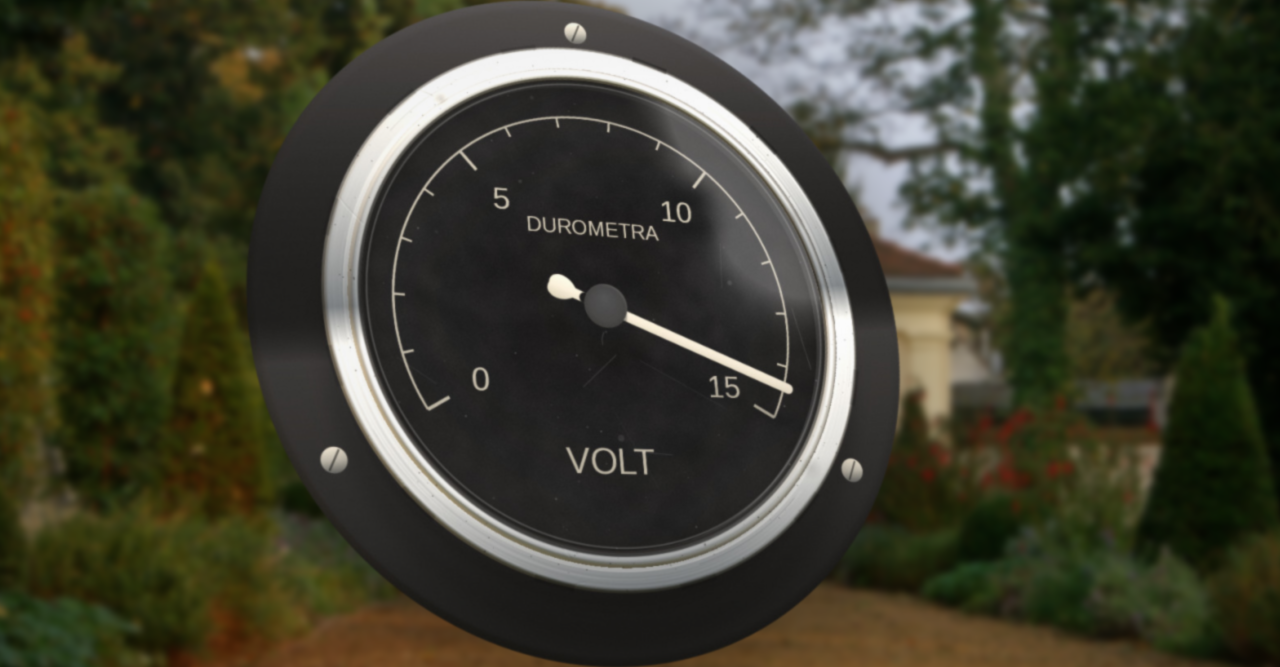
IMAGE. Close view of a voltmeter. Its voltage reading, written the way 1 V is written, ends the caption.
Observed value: 14.5 V
